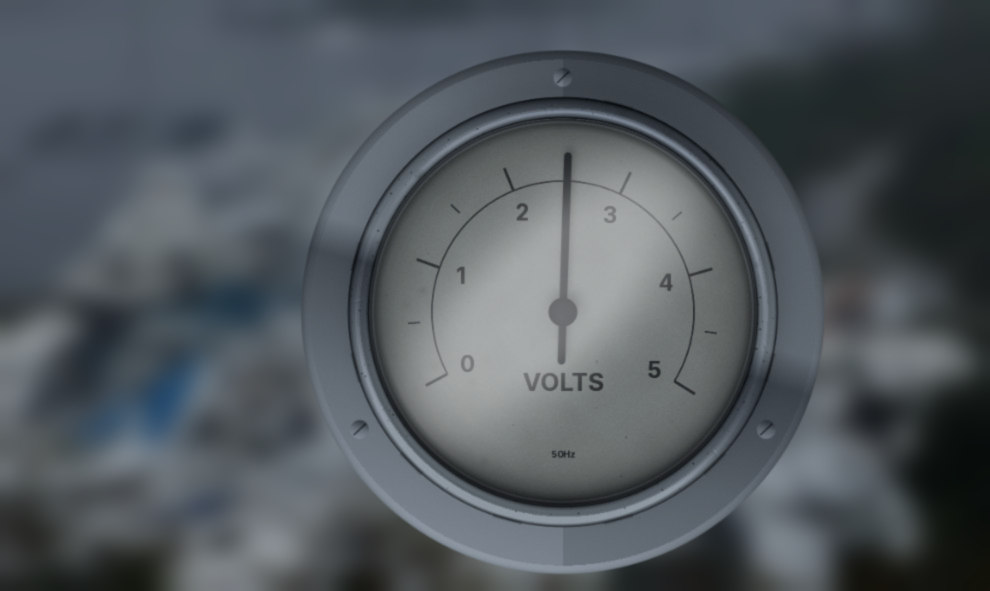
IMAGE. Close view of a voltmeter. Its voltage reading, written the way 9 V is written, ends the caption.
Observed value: 2.5 V
